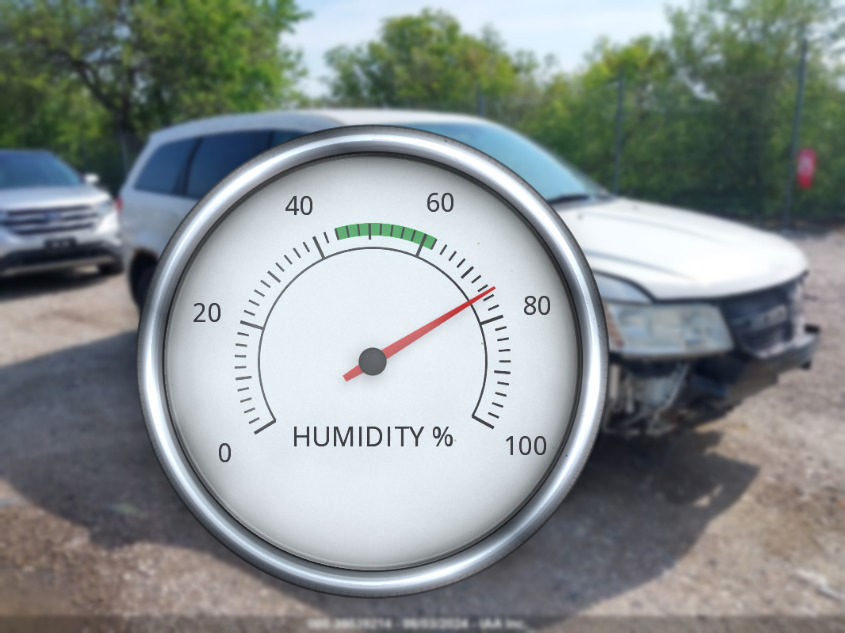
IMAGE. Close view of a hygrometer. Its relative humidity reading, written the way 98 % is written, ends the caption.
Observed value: 75 %
